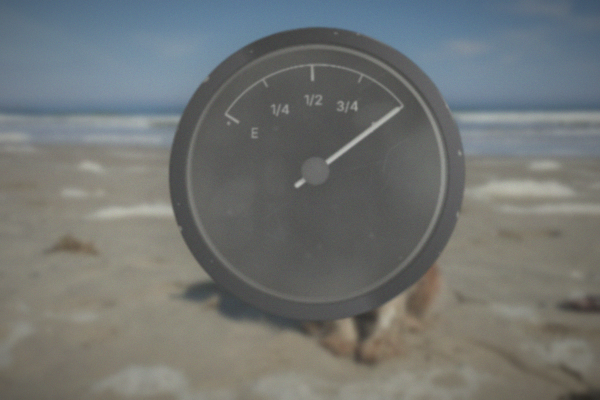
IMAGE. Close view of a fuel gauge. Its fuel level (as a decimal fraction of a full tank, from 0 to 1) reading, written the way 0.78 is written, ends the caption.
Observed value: 1
